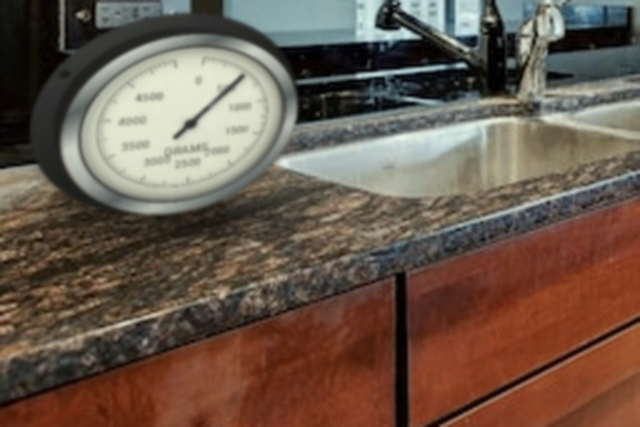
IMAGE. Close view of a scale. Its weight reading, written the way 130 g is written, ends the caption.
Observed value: 500 g
